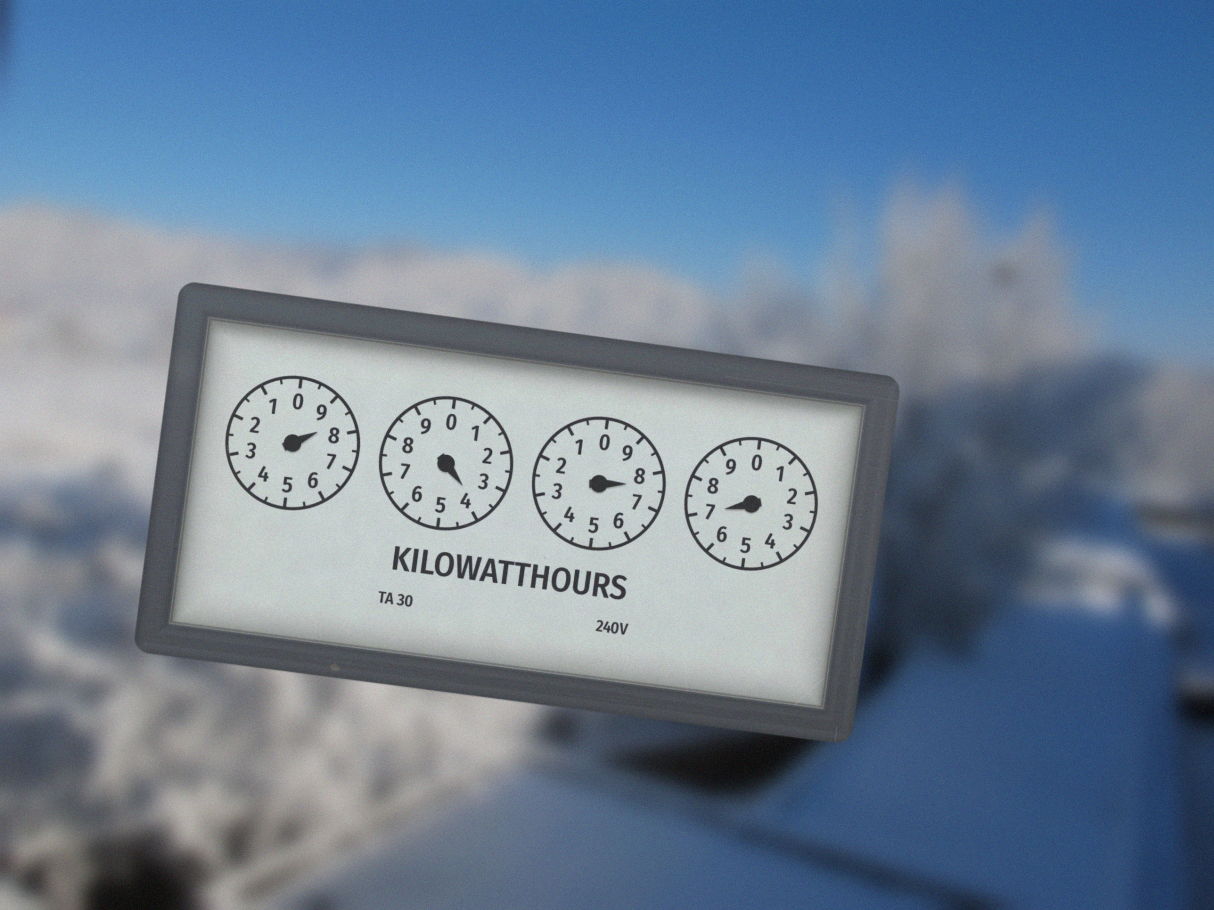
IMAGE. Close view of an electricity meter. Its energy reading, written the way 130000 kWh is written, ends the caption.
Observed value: 8377 kWh
